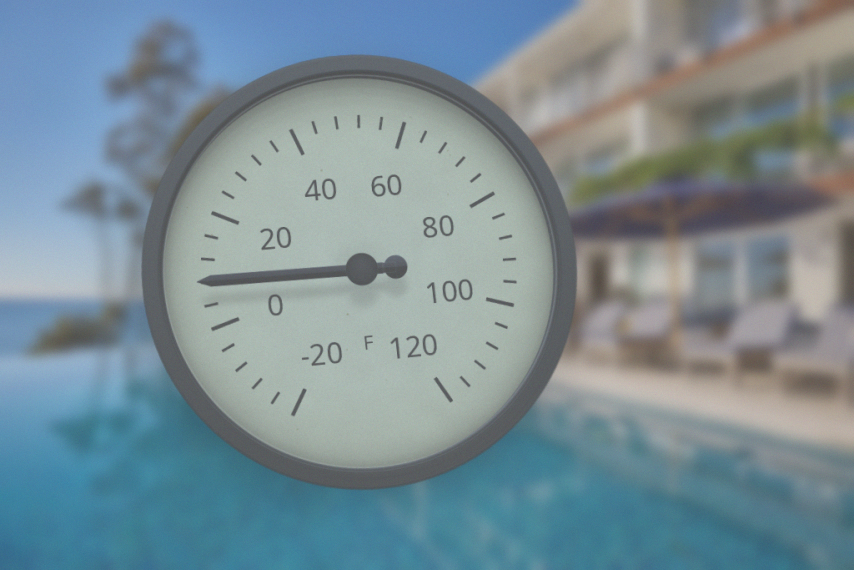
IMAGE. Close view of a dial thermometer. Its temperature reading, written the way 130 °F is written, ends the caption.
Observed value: 8 °F
